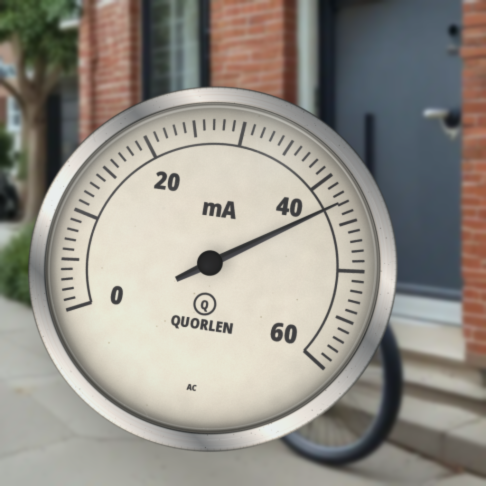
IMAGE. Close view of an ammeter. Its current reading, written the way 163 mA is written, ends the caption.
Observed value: 43 mA
